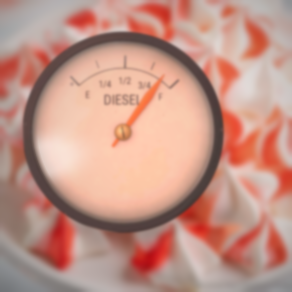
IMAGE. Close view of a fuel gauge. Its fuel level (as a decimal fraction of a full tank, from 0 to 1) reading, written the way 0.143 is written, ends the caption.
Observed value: 0.875
